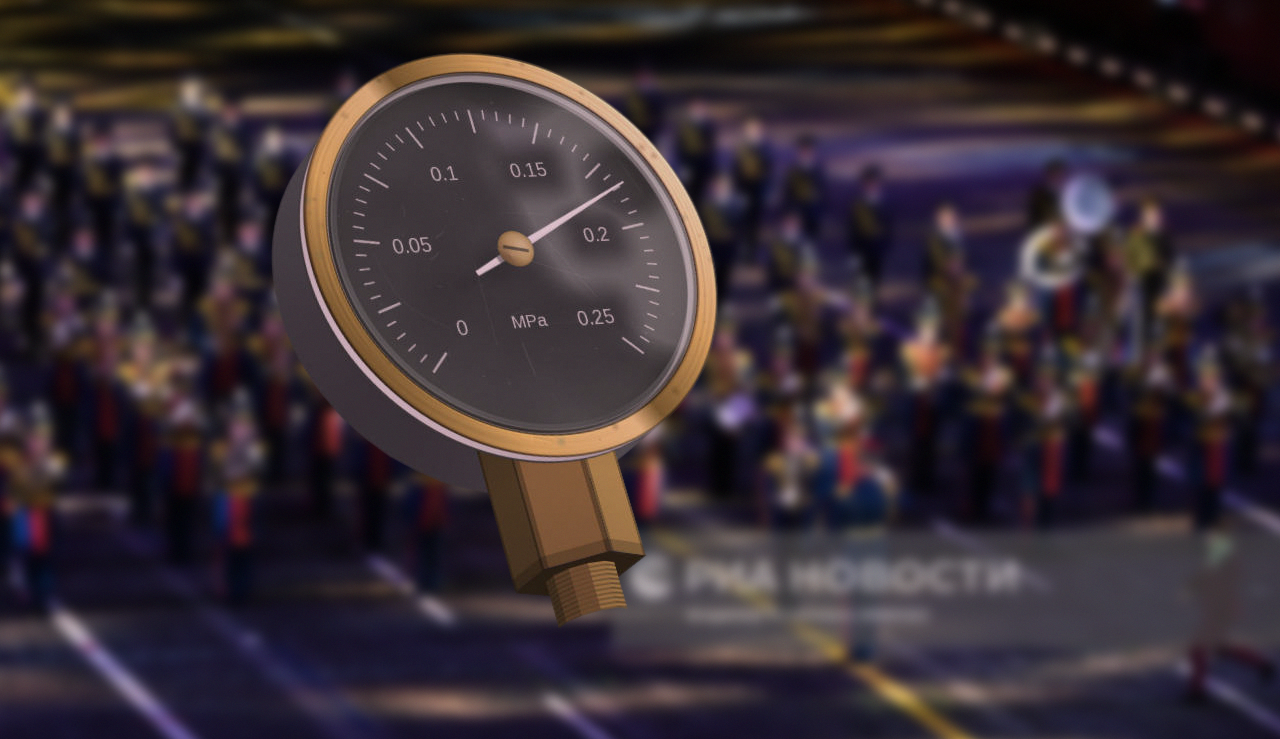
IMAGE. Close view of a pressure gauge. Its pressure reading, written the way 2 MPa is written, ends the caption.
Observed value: 0.185 MPa
